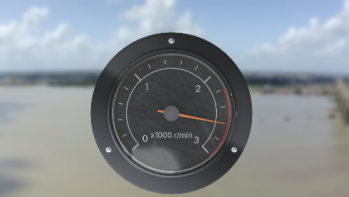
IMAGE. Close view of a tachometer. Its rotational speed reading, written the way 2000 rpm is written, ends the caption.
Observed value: 2600 rpm
